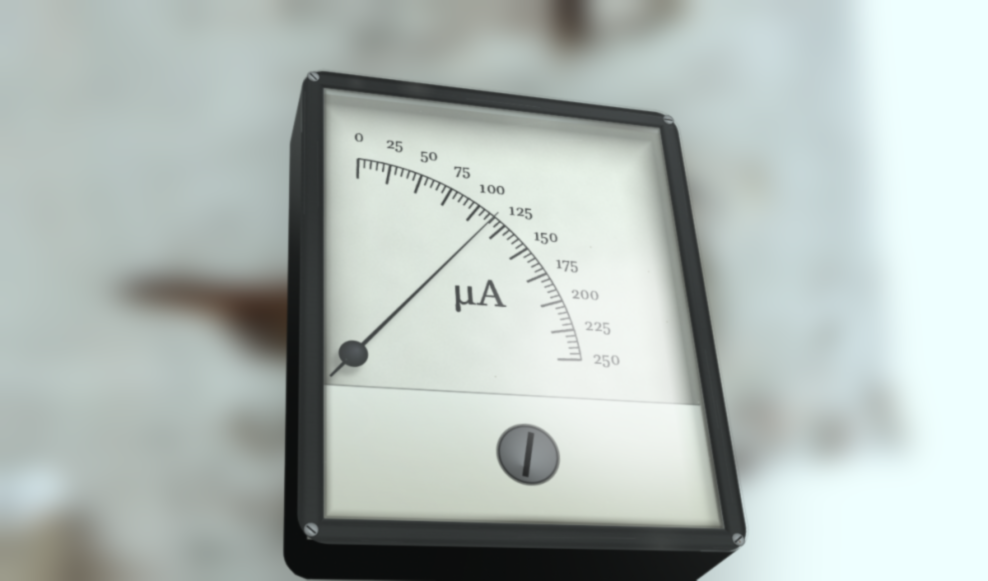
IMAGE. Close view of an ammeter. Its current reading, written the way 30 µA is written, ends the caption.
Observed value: 115 µA
